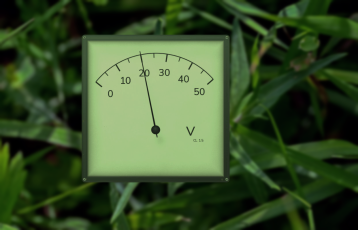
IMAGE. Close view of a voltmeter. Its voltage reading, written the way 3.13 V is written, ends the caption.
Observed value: 20 V
